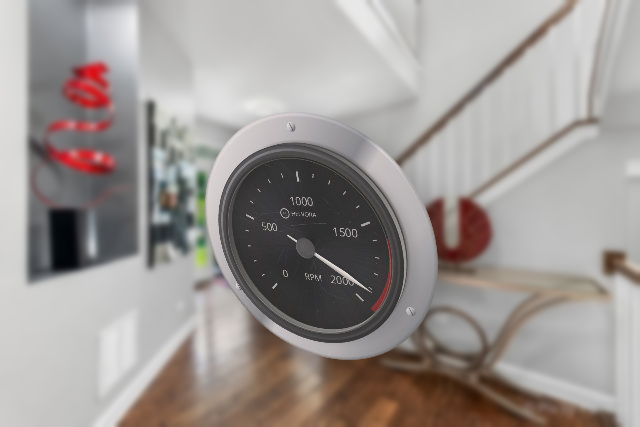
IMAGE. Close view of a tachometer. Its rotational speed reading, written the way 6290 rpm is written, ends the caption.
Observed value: 1900 rpm
